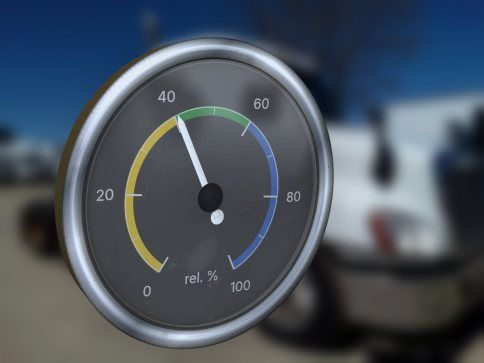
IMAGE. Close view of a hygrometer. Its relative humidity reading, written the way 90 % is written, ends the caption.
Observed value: 40 %
